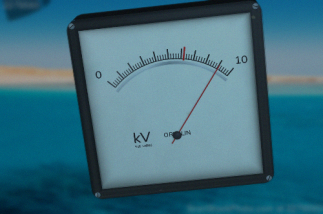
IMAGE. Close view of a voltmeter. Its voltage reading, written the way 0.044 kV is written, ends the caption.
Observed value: 9 kV
